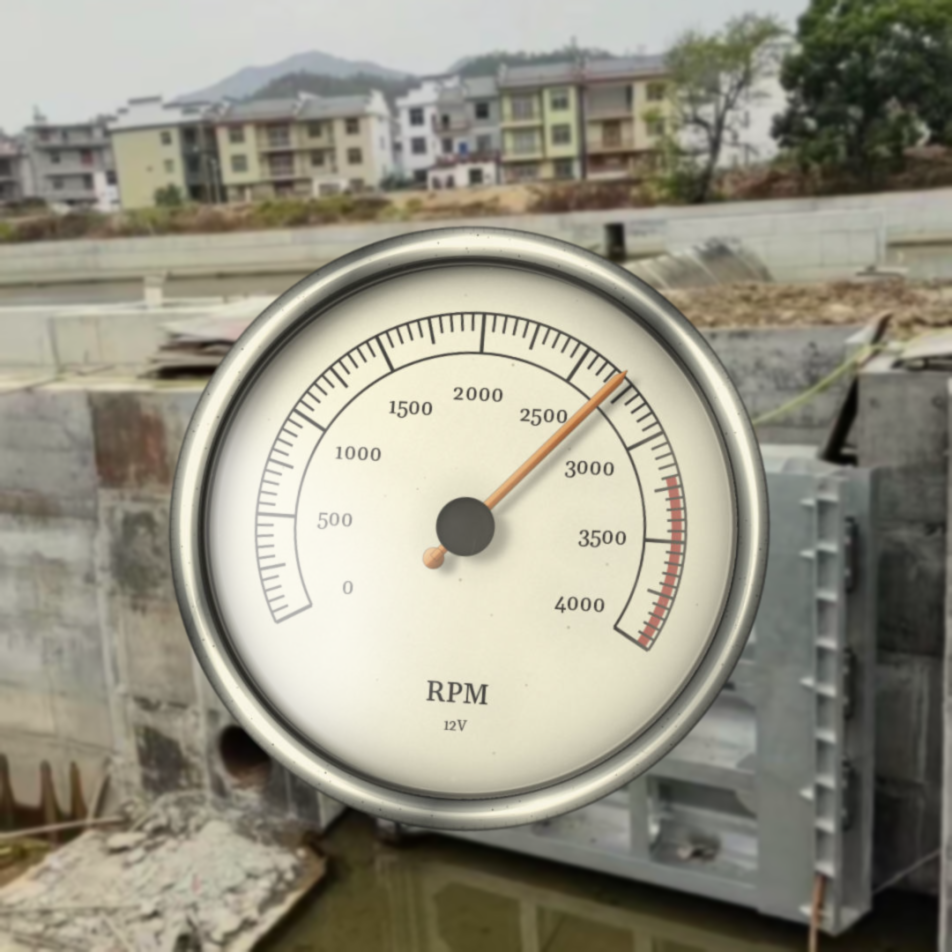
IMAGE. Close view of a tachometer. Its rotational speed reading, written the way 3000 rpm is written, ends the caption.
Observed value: 2700 rpm
